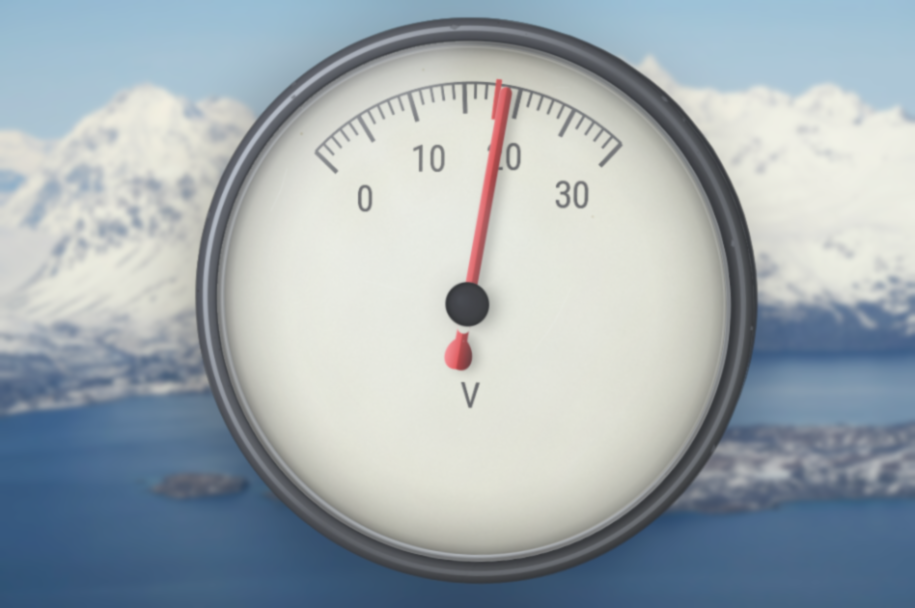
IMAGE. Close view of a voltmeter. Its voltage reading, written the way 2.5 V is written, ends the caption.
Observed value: 19 V
